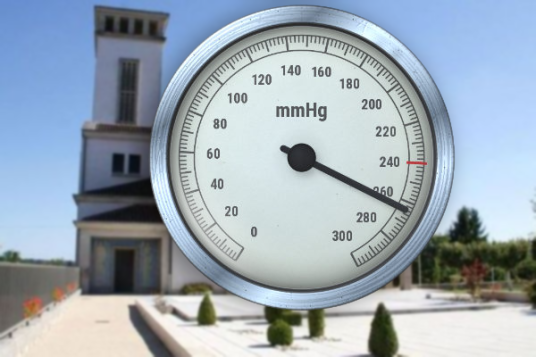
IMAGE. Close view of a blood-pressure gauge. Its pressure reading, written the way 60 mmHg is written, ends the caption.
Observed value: 264 mmHg
